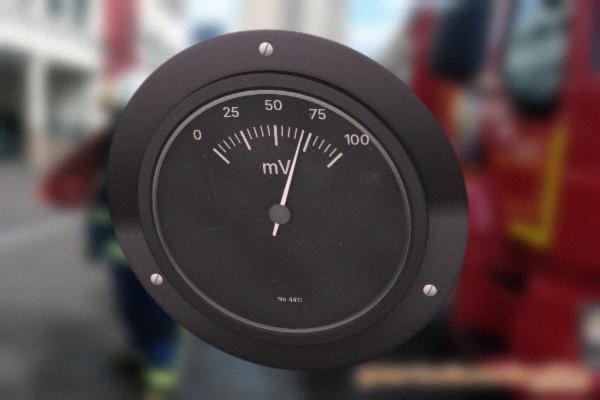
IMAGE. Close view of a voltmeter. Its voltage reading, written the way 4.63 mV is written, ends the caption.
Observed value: 70 mV
